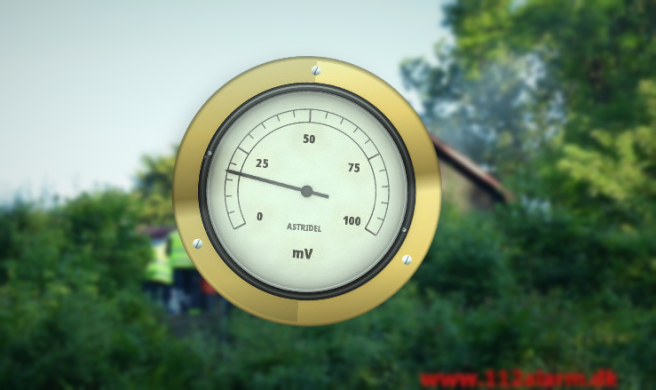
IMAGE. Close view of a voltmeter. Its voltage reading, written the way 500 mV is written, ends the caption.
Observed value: 17.5 mV
